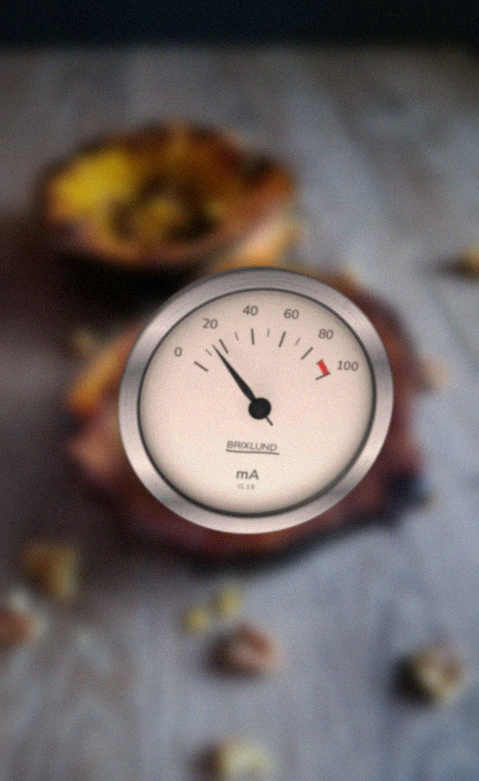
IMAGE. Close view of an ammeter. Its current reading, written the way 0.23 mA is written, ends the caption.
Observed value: 15 mA
